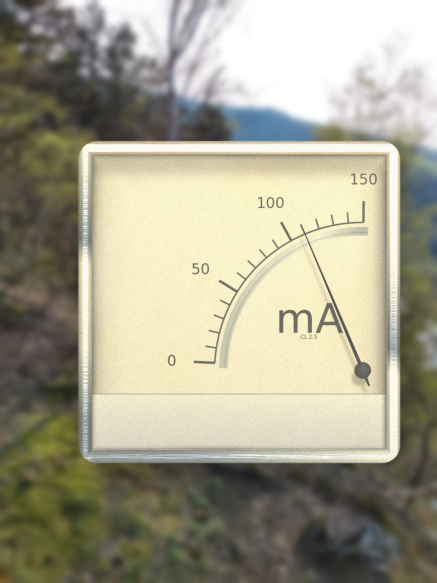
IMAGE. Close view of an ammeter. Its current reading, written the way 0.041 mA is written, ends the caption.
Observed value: 110 mA
